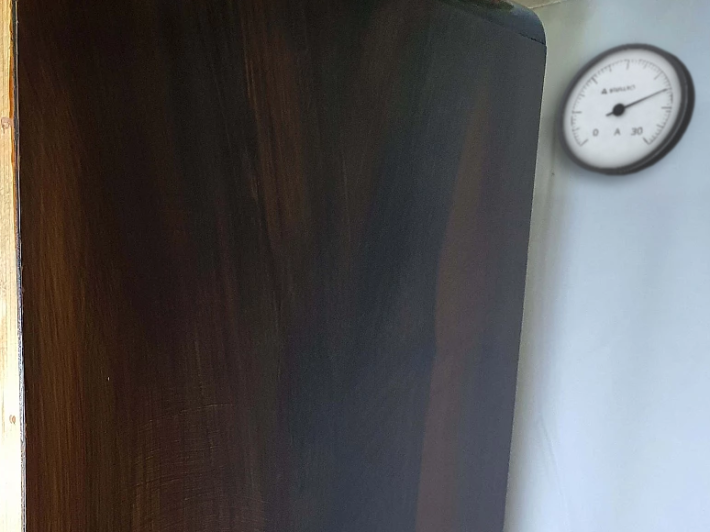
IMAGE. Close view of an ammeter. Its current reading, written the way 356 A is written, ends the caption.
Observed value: 22.5 A
